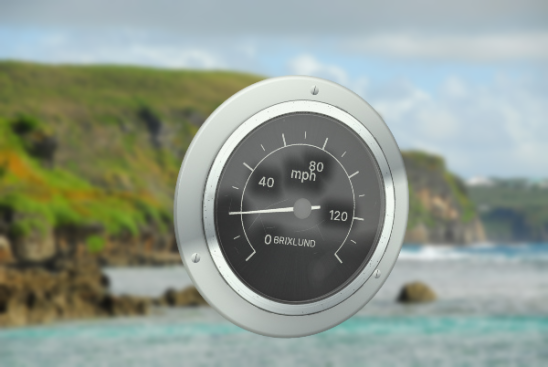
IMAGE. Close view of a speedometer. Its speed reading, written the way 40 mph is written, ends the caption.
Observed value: 20 mph
